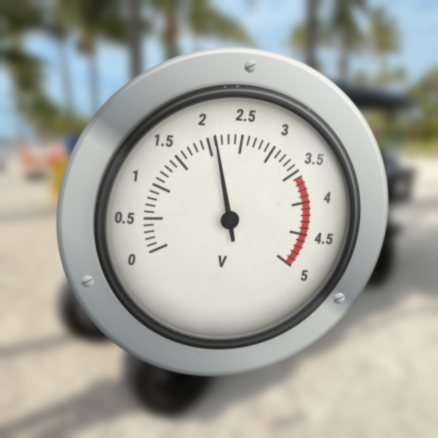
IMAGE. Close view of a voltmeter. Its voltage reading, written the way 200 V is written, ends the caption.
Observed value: 2.1 V
